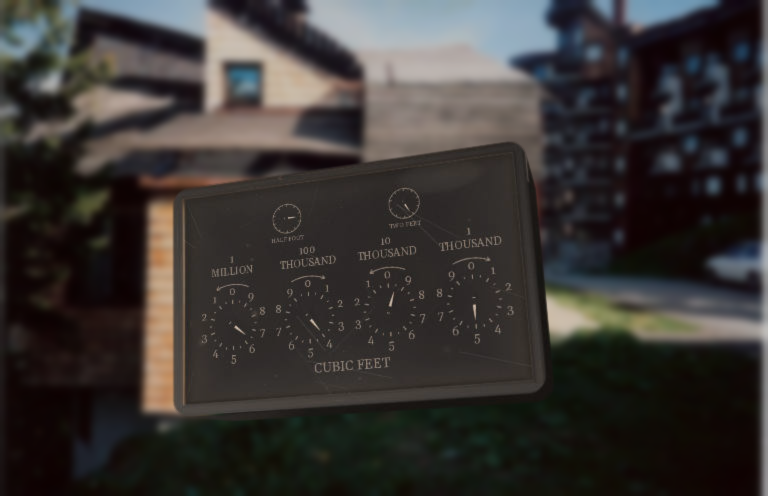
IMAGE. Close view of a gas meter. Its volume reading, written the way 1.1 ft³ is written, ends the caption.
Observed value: 639500 ft³
